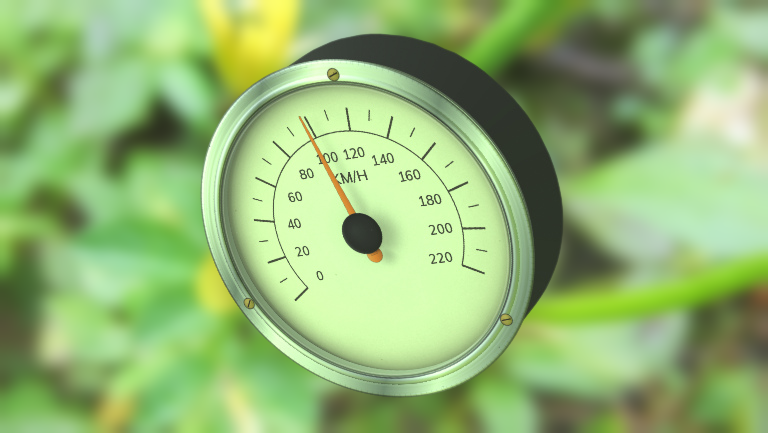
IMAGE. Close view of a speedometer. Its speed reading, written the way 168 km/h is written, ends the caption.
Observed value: 100 km/h
